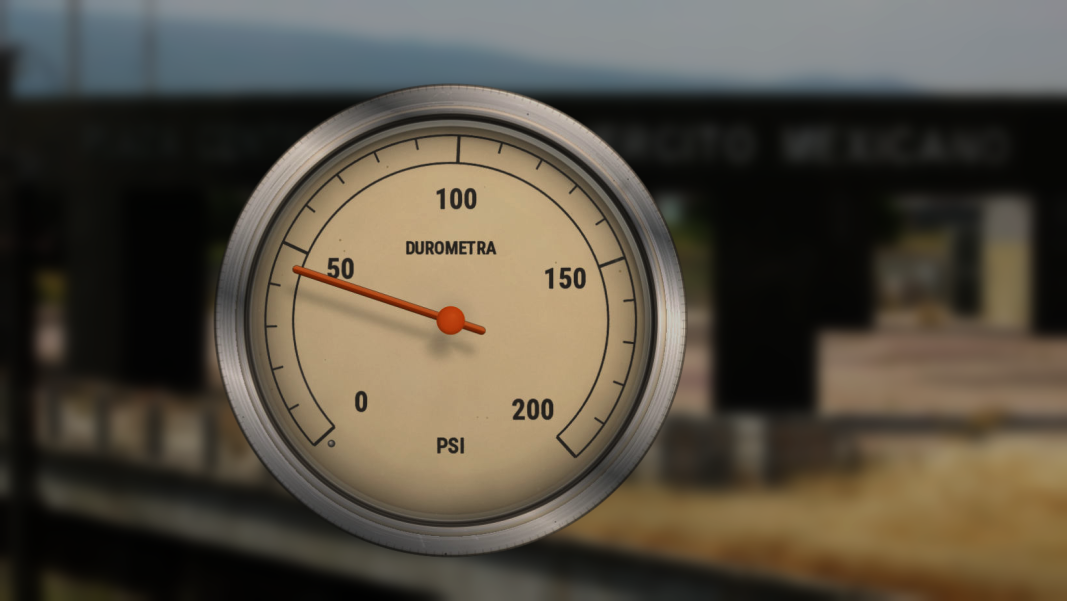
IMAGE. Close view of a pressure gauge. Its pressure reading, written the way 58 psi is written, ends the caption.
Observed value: 45 psi
